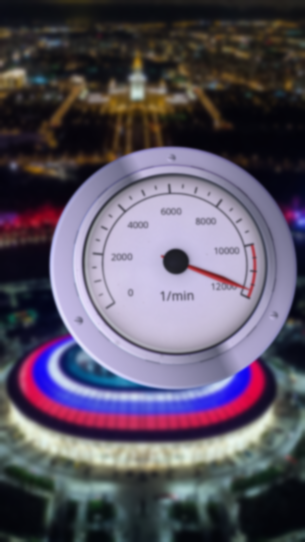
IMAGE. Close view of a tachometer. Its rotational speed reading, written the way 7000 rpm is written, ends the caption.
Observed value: 11750 rpm
